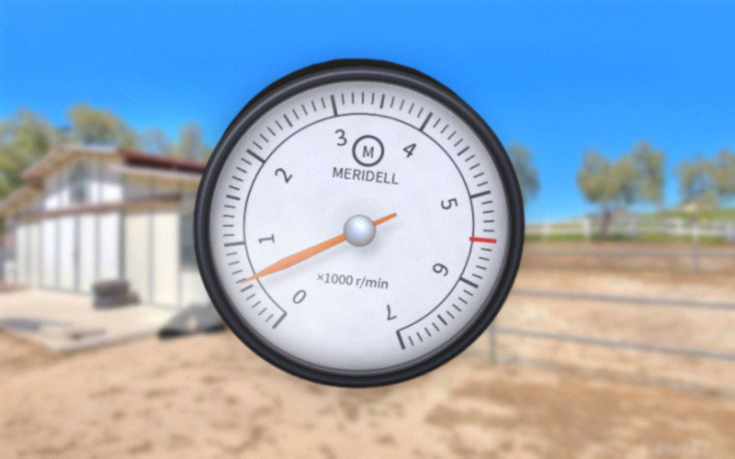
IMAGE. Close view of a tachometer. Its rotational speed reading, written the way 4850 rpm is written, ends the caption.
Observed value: 600 rpm
